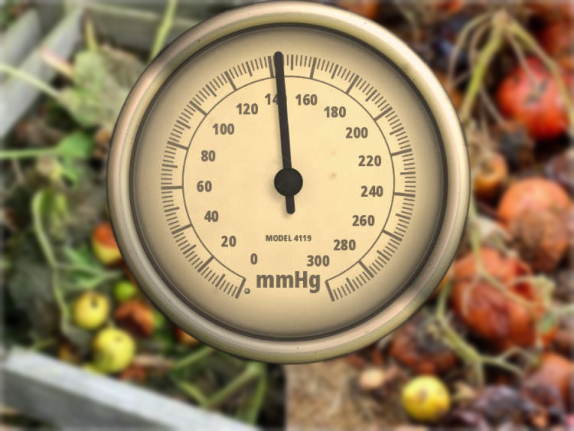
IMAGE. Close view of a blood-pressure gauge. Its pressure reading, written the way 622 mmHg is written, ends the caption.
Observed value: 144 mmHg
